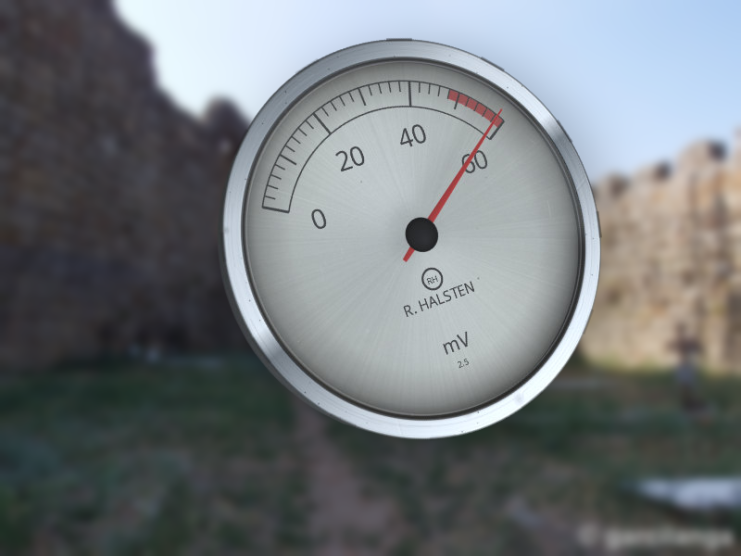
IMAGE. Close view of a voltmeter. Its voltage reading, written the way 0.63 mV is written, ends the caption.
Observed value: 58 mV
